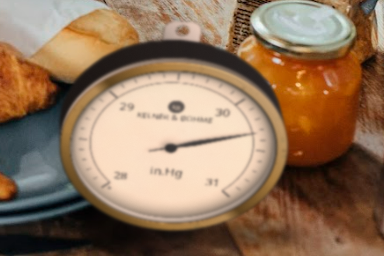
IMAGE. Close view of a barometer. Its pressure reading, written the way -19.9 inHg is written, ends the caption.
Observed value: 30.3 inHg
